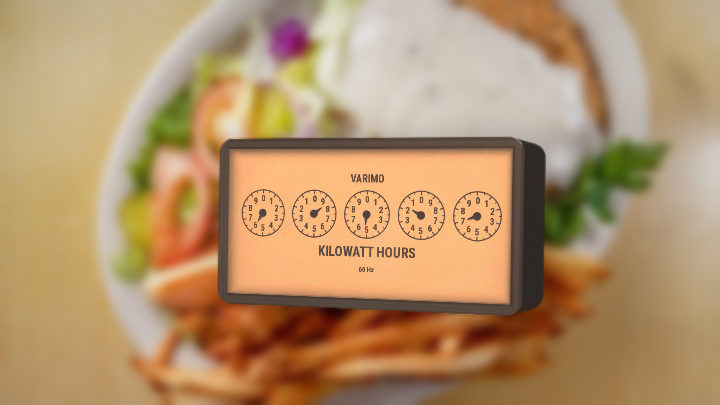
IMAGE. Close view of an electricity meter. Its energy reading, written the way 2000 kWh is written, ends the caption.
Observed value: 58517 kWh
